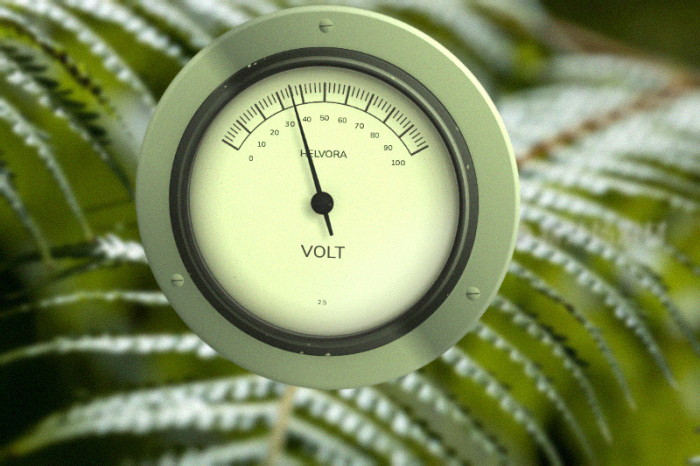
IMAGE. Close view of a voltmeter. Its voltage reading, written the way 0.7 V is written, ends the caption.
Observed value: 36 V
